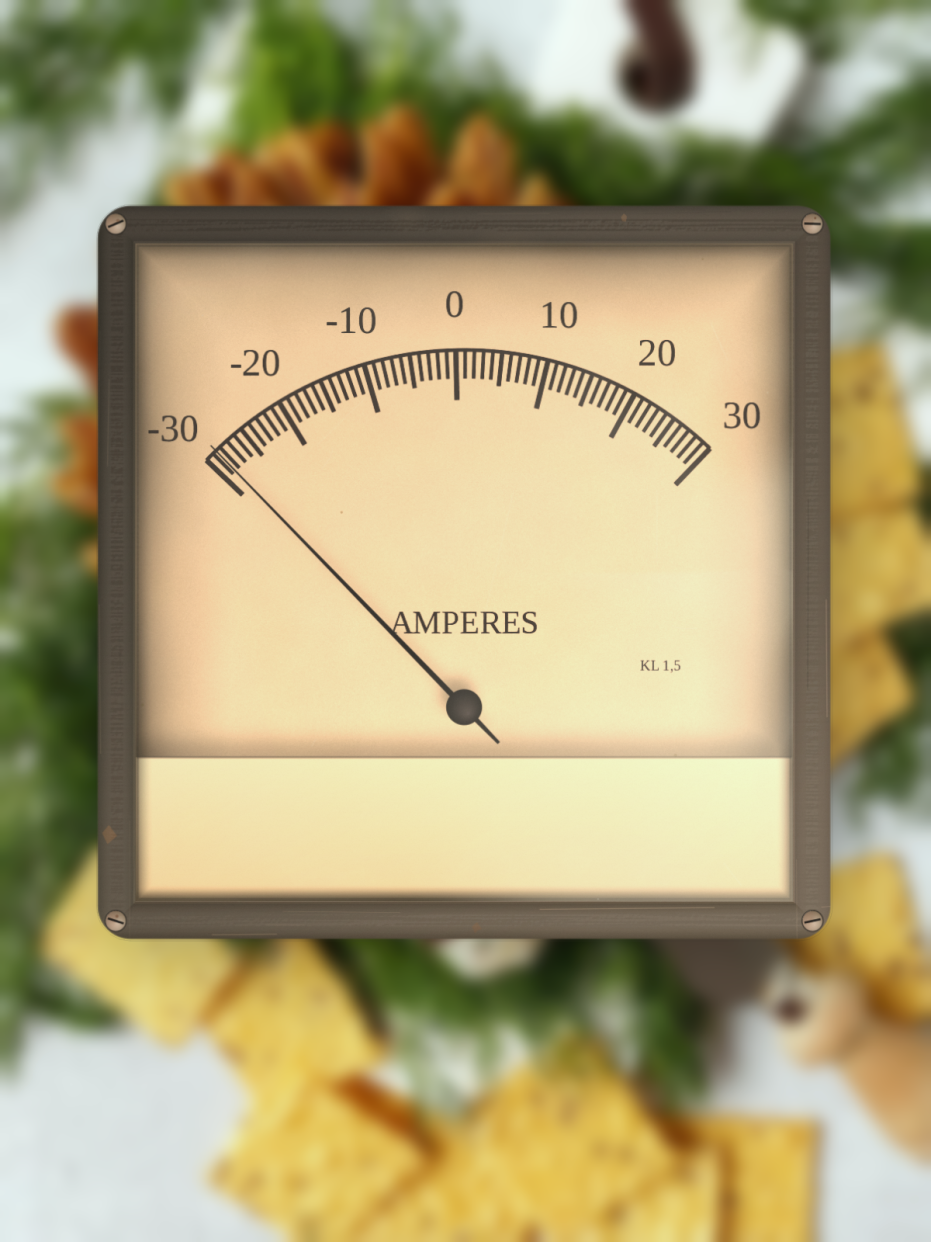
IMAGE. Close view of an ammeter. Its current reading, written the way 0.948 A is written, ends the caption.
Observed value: -28.5 A
